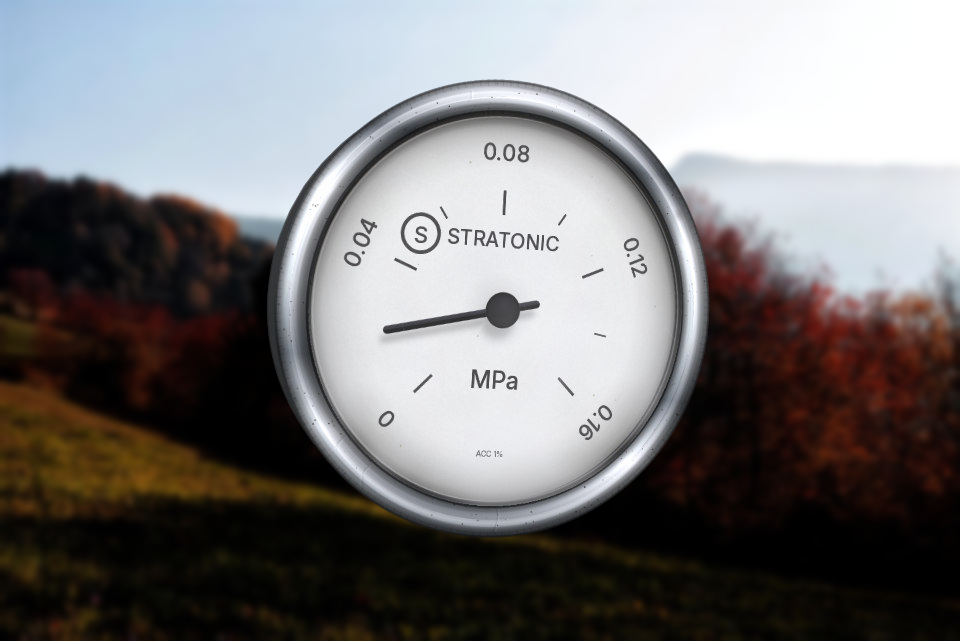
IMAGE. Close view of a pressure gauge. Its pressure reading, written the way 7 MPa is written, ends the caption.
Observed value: 0.02 MPa
